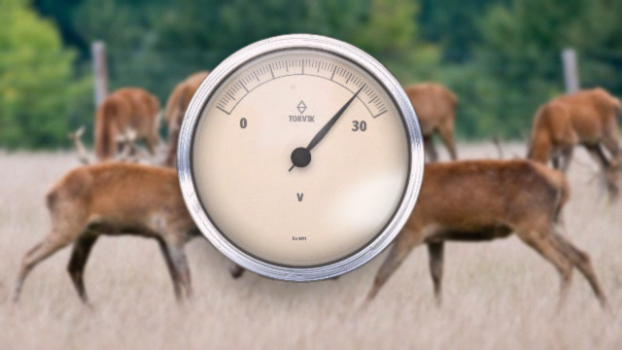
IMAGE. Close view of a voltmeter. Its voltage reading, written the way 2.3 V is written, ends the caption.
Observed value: 25 V
